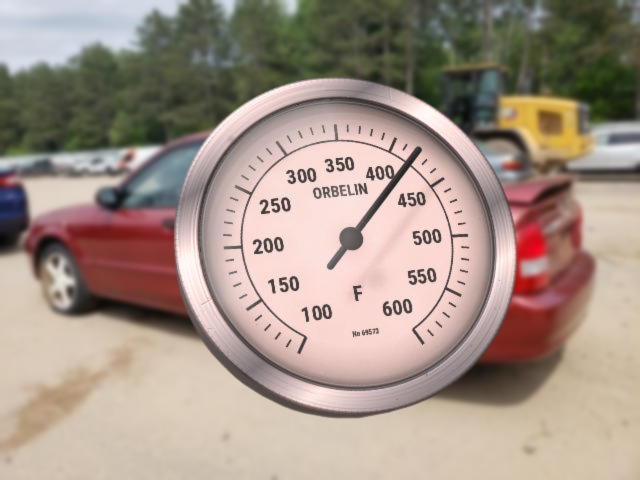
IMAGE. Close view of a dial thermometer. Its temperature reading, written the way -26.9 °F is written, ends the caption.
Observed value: 420 °F
